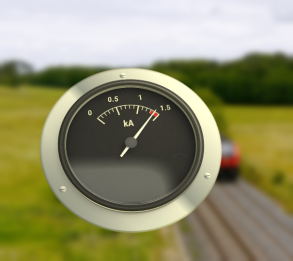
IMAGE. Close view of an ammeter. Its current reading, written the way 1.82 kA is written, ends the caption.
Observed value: 1.4 kA
